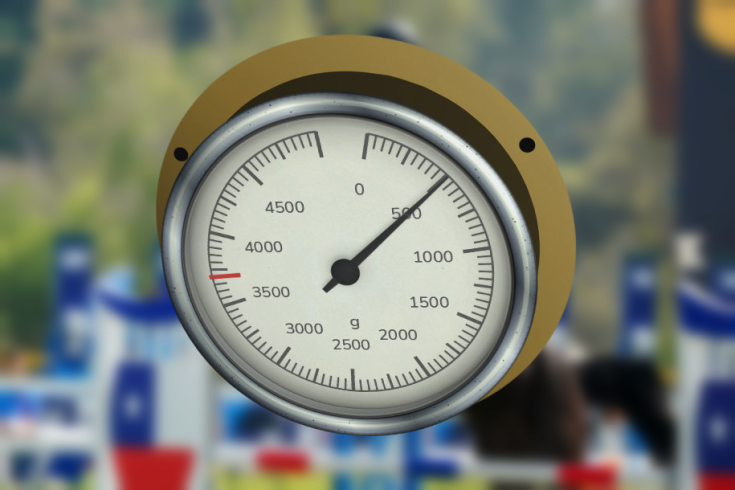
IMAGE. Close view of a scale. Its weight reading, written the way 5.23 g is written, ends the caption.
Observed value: 500 g
